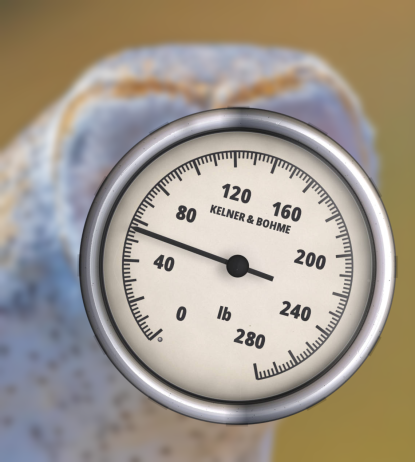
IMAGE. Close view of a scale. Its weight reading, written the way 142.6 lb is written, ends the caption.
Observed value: 56 lb
